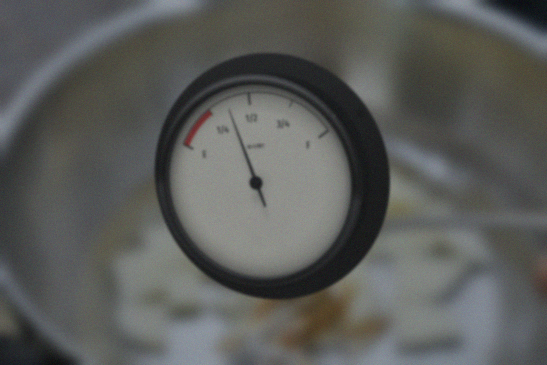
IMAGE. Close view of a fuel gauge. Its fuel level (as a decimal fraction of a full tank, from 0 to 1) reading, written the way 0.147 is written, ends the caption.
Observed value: 0.375
